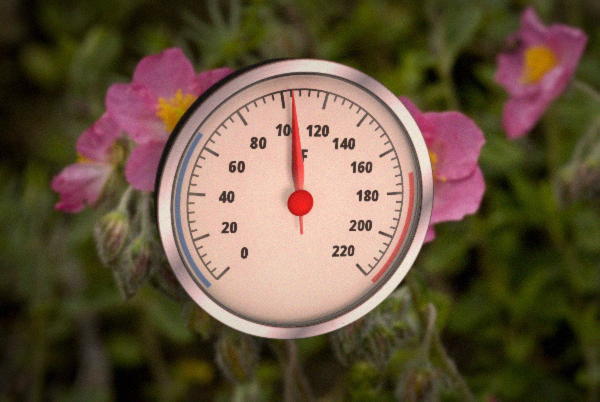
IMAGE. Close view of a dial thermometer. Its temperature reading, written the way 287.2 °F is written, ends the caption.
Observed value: 104 °F
